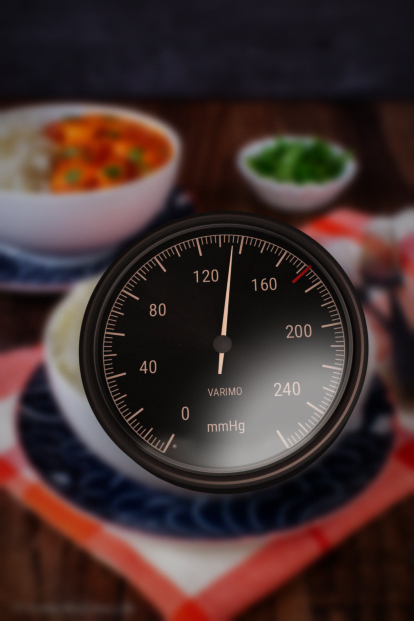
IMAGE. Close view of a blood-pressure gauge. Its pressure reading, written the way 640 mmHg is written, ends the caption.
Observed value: 136 mmHg
